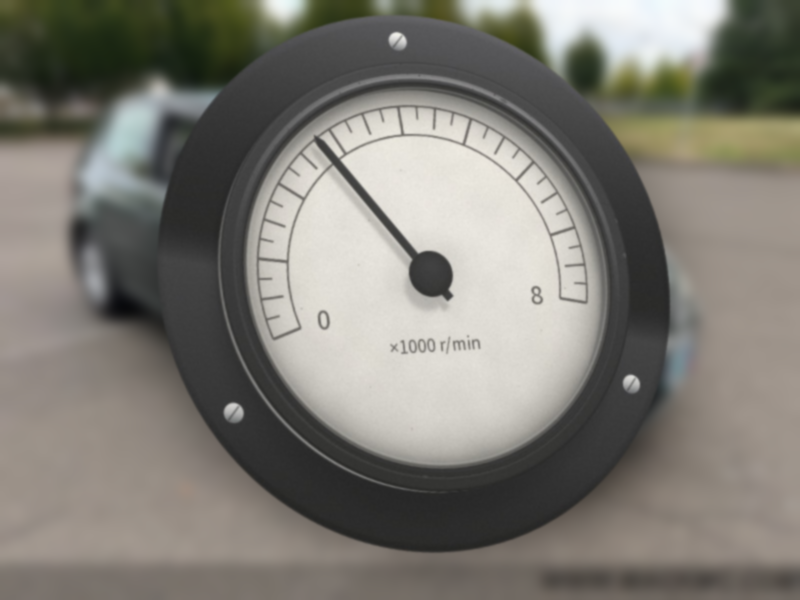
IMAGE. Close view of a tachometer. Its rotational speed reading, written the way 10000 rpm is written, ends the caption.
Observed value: 2750 rpm
